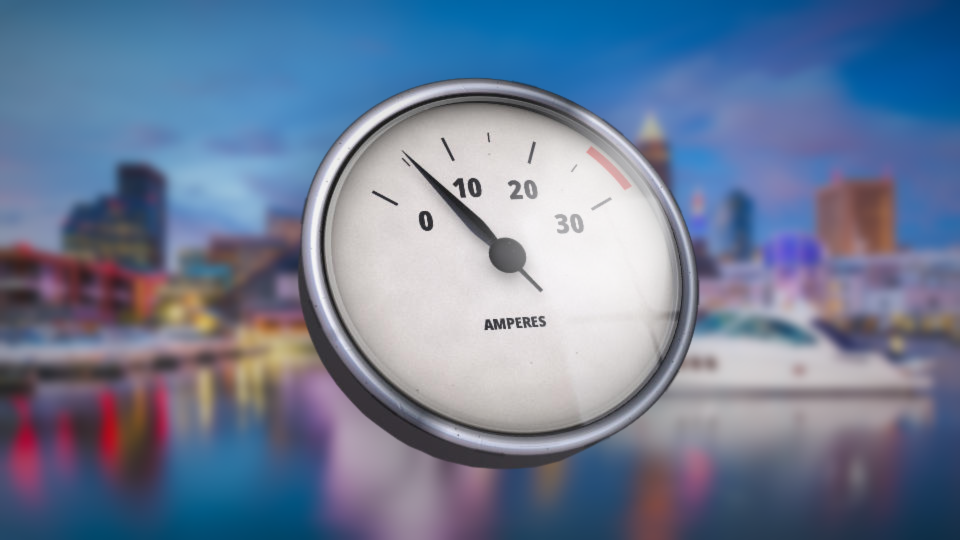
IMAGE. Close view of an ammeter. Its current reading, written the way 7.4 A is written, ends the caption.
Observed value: 5 A
